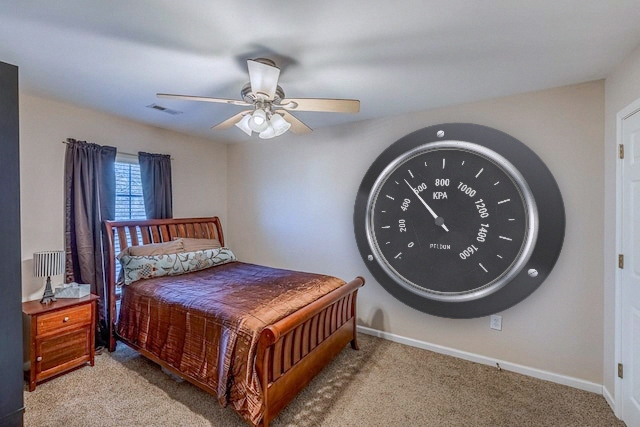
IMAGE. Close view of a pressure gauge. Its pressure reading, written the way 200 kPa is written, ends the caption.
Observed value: 550 kPa
